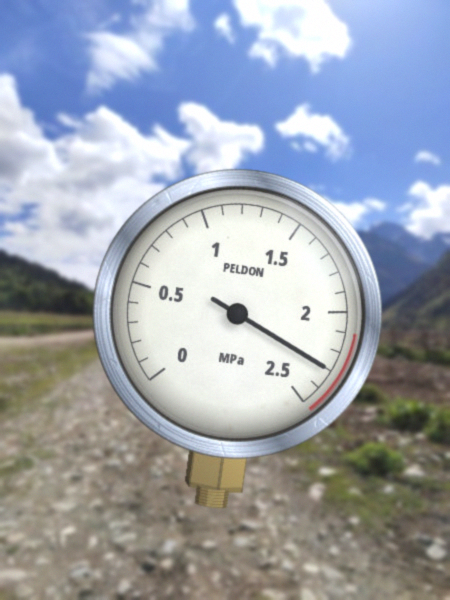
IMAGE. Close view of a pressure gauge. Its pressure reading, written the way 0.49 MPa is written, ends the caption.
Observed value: 2.3 MPa
